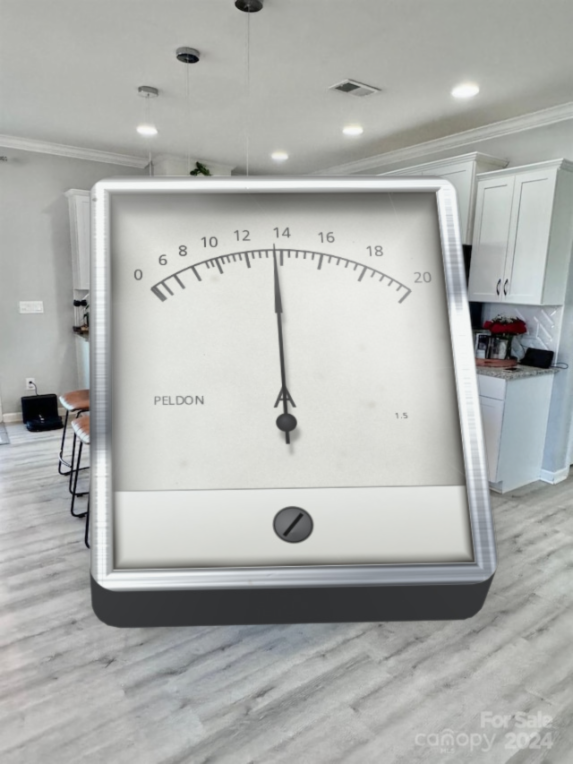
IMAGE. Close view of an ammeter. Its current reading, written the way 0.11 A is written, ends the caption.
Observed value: 13.6 A
